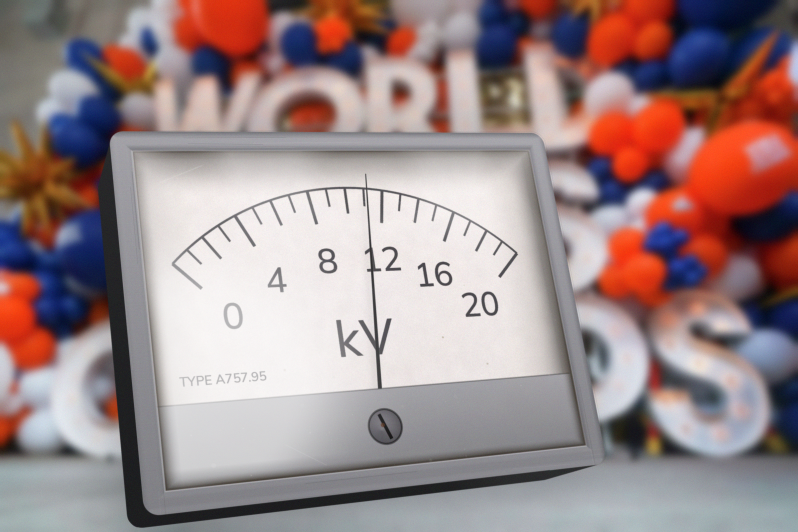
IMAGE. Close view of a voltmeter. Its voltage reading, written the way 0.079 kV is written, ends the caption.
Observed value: 11 kV
